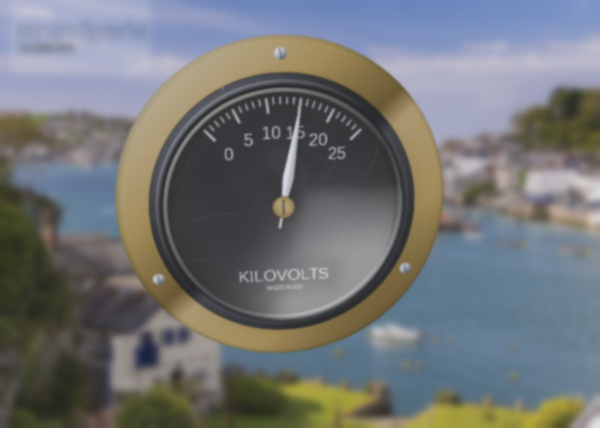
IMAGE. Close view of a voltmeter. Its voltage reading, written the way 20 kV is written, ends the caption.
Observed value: 15 kV
